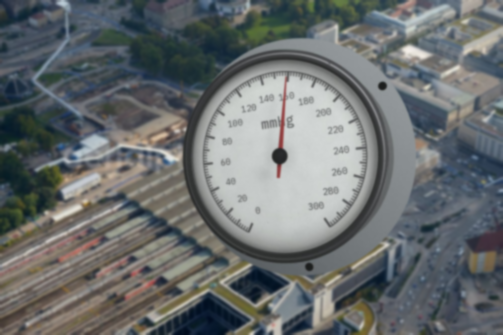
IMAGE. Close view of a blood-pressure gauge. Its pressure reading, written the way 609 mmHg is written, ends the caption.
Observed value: 160 mmHg
